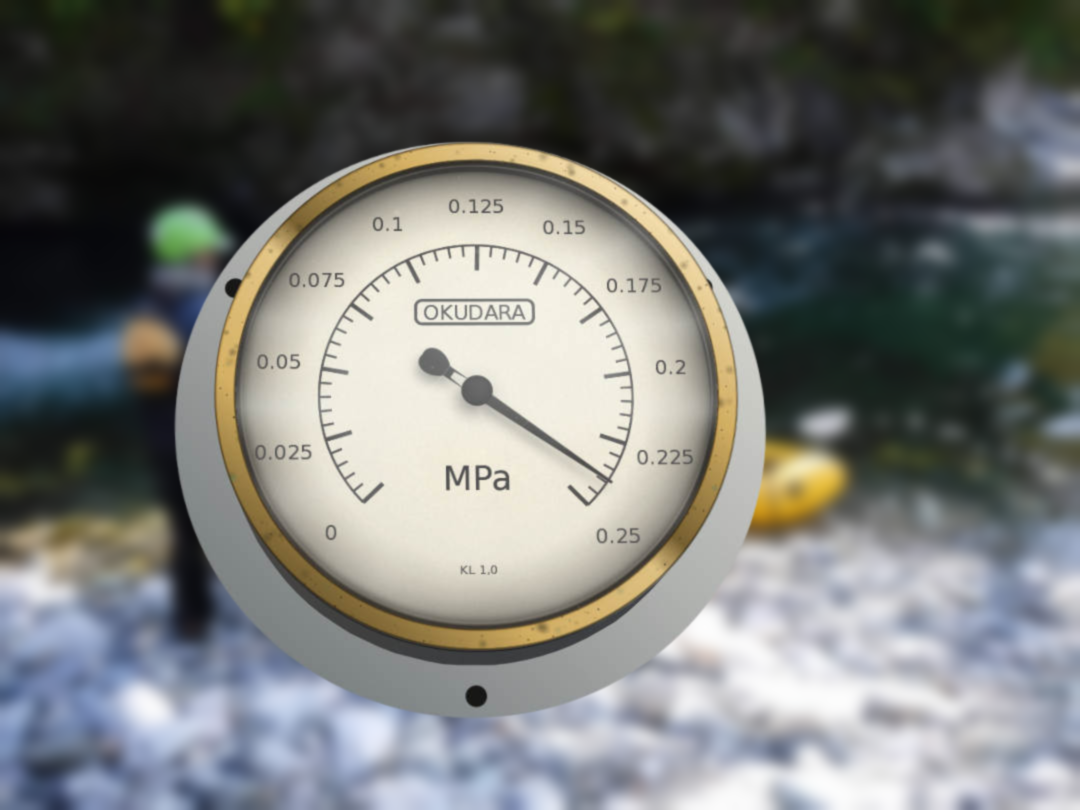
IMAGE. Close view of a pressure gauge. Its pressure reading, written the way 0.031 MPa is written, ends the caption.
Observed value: 0.24 MPa
